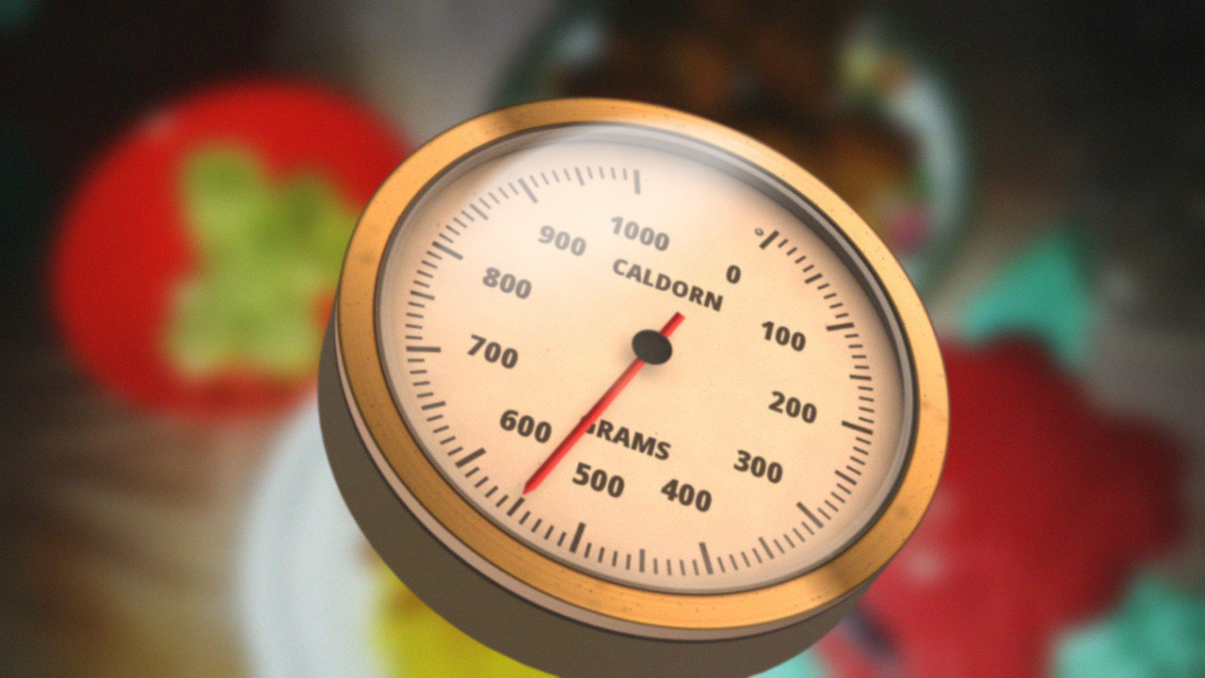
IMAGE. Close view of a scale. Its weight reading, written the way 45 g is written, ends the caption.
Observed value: 550 g
